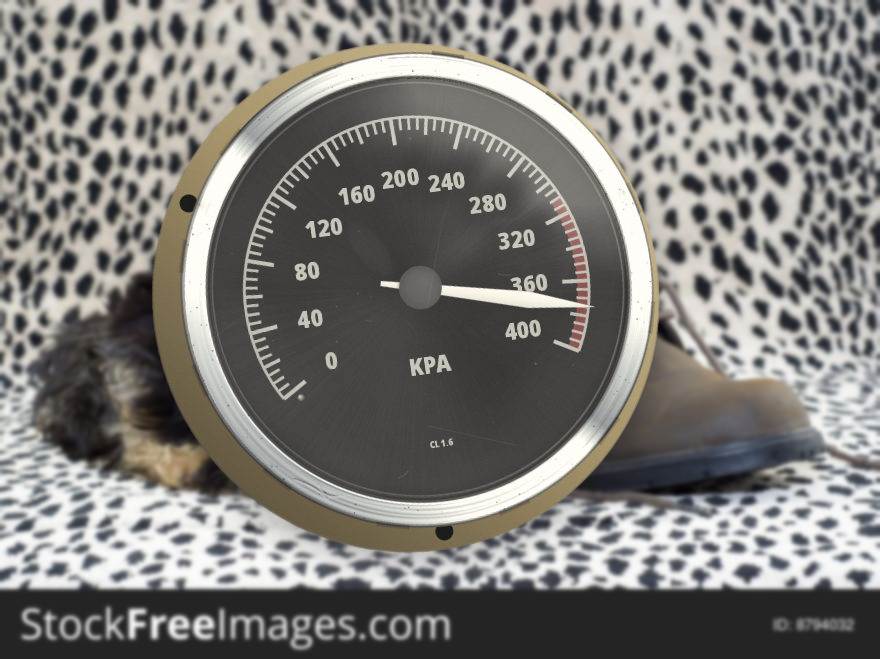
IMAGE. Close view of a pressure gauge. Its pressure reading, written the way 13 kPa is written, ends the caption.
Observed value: 375 kPa
